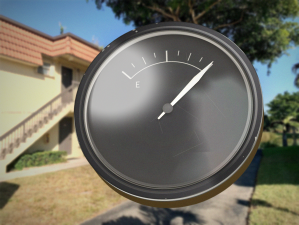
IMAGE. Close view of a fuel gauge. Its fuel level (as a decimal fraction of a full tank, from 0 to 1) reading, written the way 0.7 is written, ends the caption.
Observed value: 1
